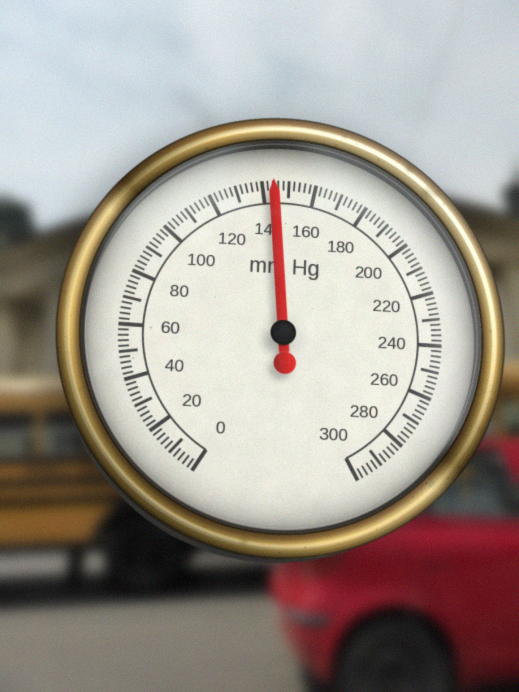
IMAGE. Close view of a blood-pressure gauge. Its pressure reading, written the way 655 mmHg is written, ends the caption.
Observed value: 144 mmHg
